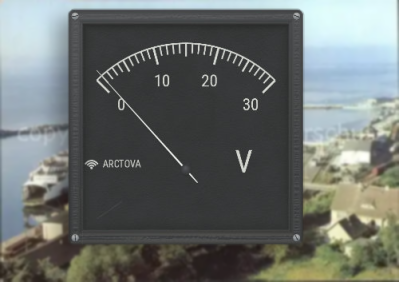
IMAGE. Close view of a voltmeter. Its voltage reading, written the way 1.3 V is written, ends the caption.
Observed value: 1 V
